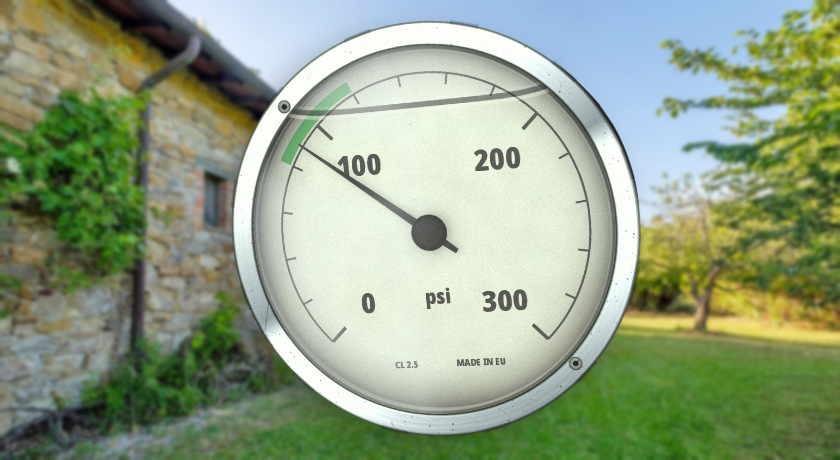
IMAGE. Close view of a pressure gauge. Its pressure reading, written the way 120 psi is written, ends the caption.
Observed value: 90 psi
